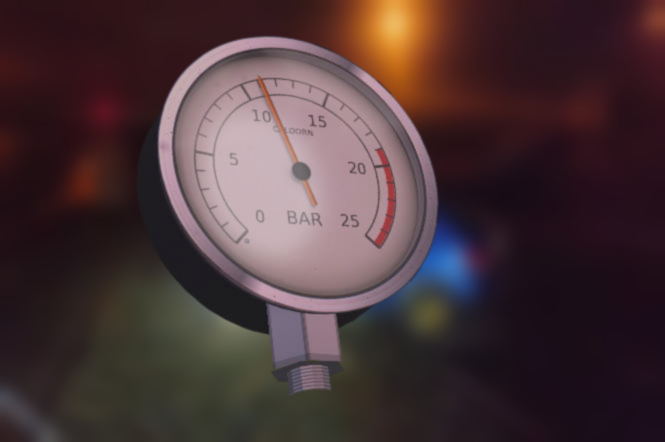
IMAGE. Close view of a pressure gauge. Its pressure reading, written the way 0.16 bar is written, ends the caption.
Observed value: 11 bar
